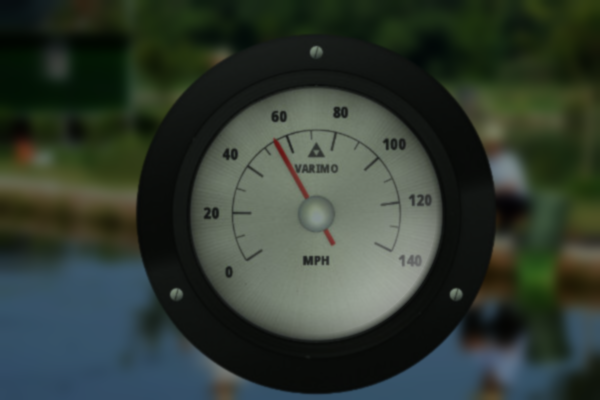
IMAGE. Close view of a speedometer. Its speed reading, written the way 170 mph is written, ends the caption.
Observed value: 55 mph
